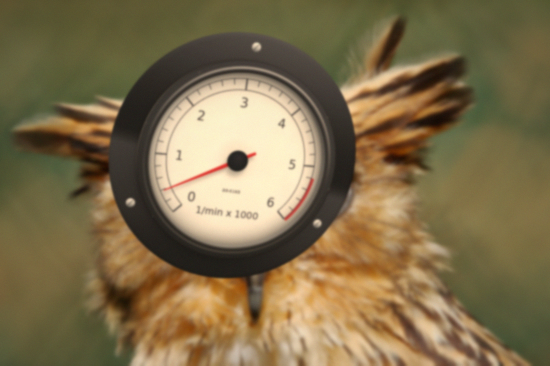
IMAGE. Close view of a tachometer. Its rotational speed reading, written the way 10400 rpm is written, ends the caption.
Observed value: 400 rpm
